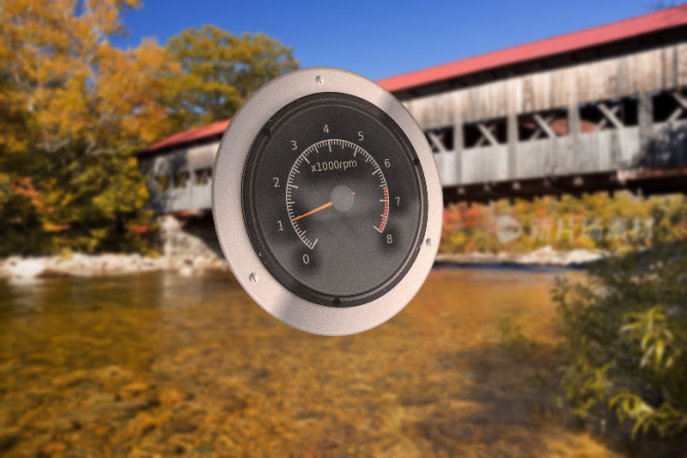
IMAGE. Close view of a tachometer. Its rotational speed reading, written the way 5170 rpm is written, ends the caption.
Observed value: 1000 rpm
